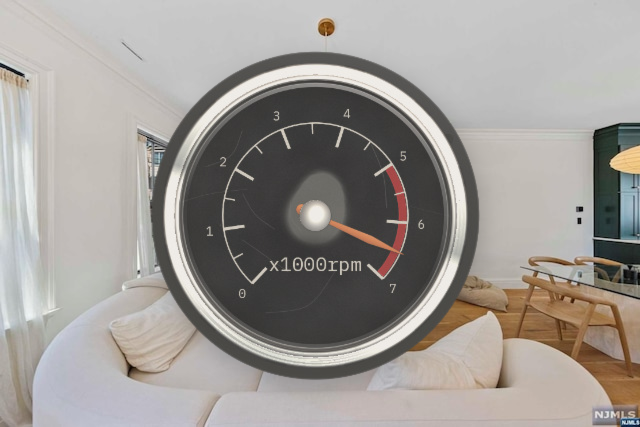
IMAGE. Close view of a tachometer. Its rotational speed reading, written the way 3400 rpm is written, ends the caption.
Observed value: 6500 rpm
